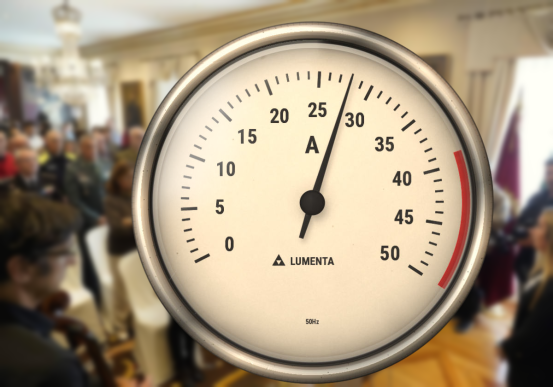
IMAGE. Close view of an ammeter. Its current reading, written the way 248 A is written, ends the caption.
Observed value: 28 A
